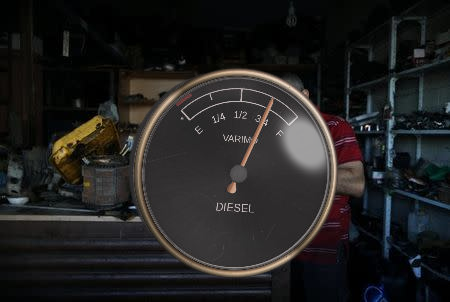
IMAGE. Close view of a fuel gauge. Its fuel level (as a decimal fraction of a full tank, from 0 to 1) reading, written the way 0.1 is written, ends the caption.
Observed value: 0.75
